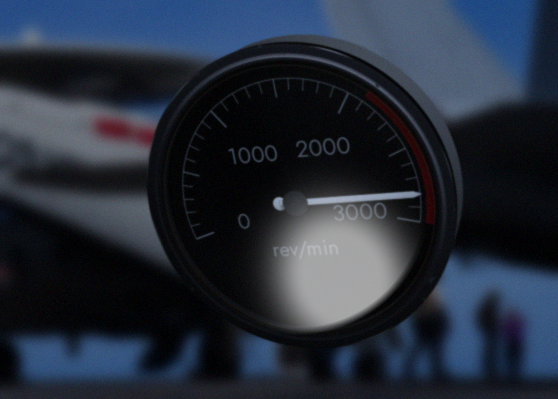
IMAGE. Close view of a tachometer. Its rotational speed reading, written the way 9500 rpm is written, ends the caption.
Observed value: 2800 rpm
